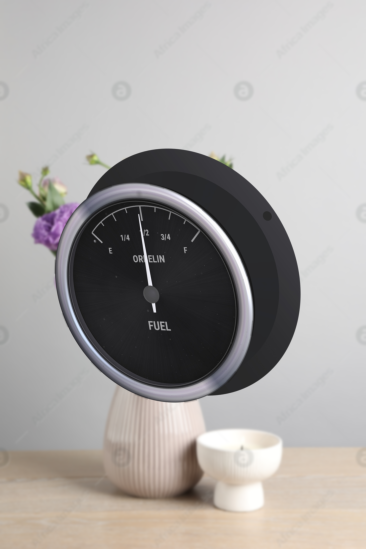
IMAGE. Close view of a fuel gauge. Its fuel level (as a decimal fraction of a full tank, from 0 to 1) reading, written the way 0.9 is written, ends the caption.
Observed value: 0.5
